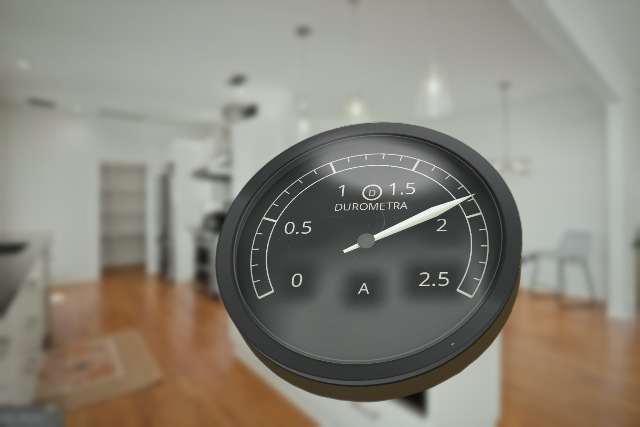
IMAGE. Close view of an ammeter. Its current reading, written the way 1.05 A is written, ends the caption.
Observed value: 1.9 A
